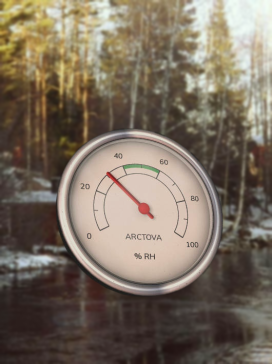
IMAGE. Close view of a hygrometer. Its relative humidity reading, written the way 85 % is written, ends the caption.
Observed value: 30 %
